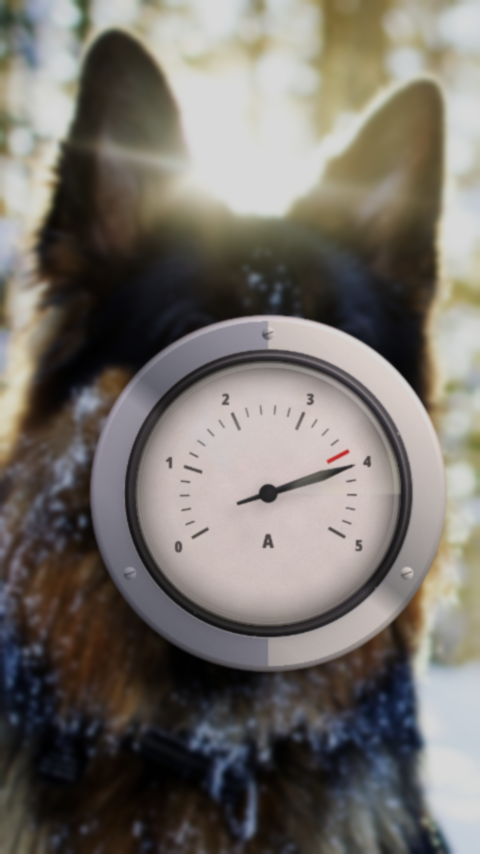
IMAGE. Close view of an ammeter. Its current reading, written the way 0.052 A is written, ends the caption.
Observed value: 4 A
